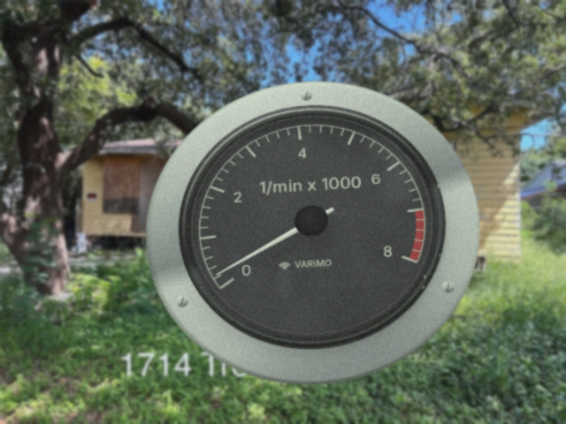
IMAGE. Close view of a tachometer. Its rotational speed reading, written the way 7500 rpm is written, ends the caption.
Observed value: 200 rpm
